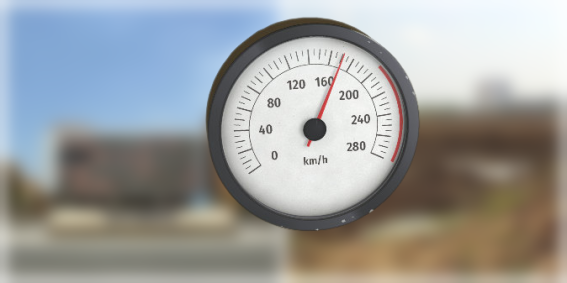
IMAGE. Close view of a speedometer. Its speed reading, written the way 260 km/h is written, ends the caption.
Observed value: 170 km/h
